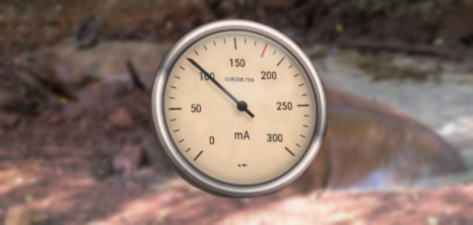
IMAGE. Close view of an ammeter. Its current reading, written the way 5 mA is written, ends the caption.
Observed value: 100 mA
